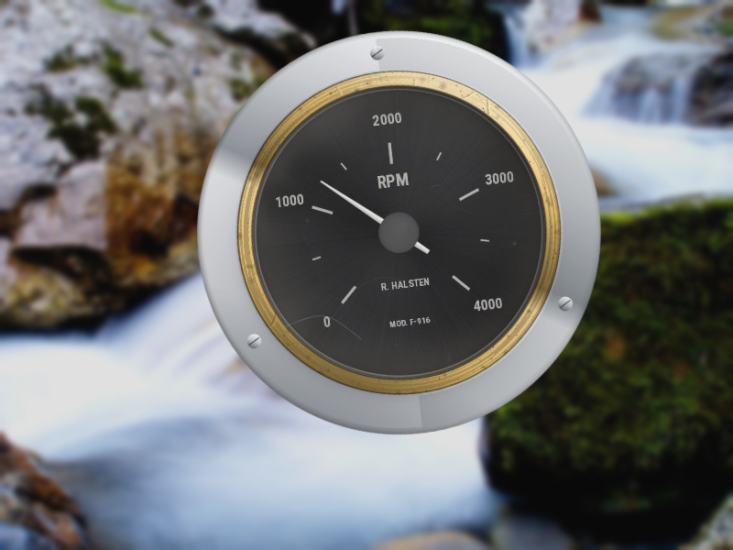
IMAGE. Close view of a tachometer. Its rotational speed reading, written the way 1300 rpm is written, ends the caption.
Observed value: 1250 rpm
